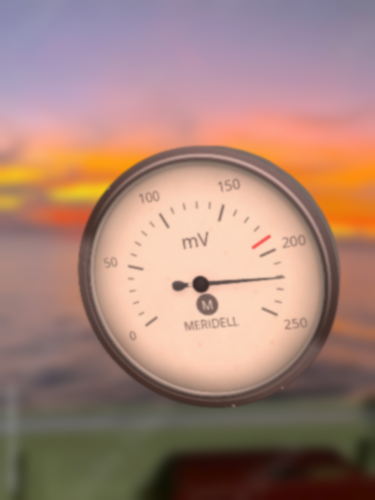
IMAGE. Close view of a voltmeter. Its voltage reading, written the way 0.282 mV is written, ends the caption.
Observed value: 220 mV
